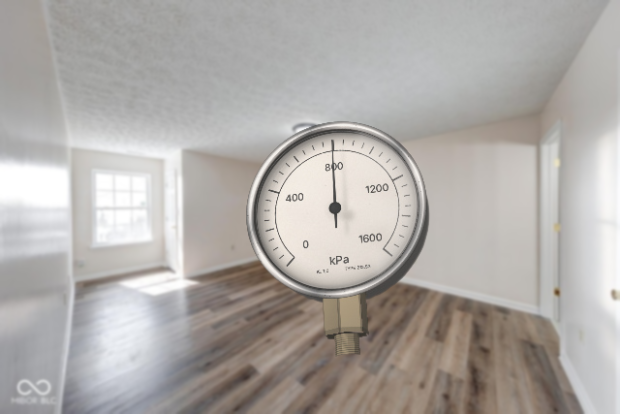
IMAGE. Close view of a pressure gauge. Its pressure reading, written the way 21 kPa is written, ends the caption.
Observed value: 800 kPa
